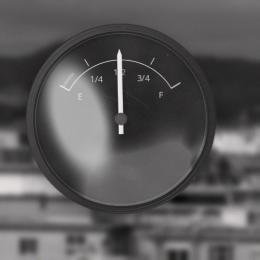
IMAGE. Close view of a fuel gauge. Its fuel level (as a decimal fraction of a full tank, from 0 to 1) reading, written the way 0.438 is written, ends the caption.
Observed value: 0.5
